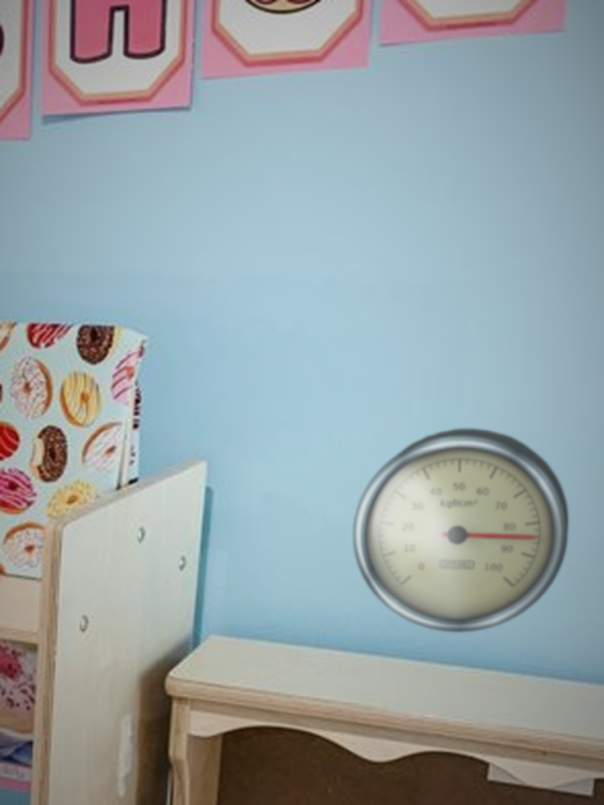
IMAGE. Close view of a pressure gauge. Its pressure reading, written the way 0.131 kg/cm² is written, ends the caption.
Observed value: 84 kg/cm²
